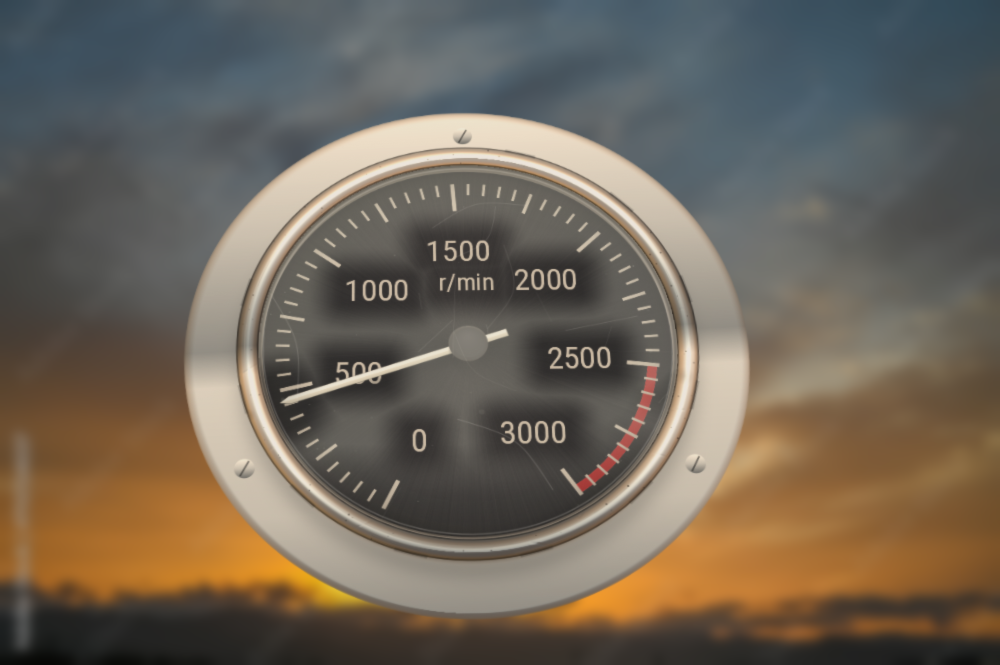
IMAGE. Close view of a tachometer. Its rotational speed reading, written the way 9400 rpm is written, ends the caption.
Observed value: 450 rpm
